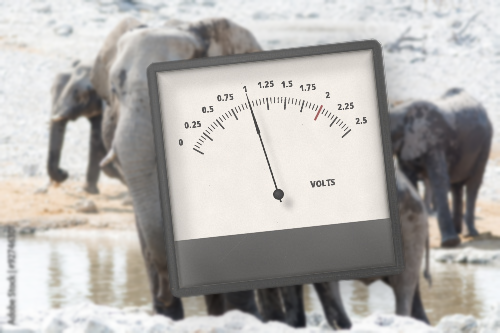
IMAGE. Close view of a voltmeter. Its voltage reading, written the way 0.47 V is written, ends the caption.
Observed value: 1 V
